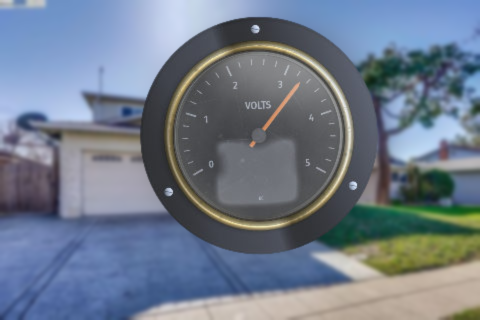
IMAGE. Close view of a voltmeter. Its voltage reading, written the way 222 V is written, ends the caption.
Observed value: 3.3 V
